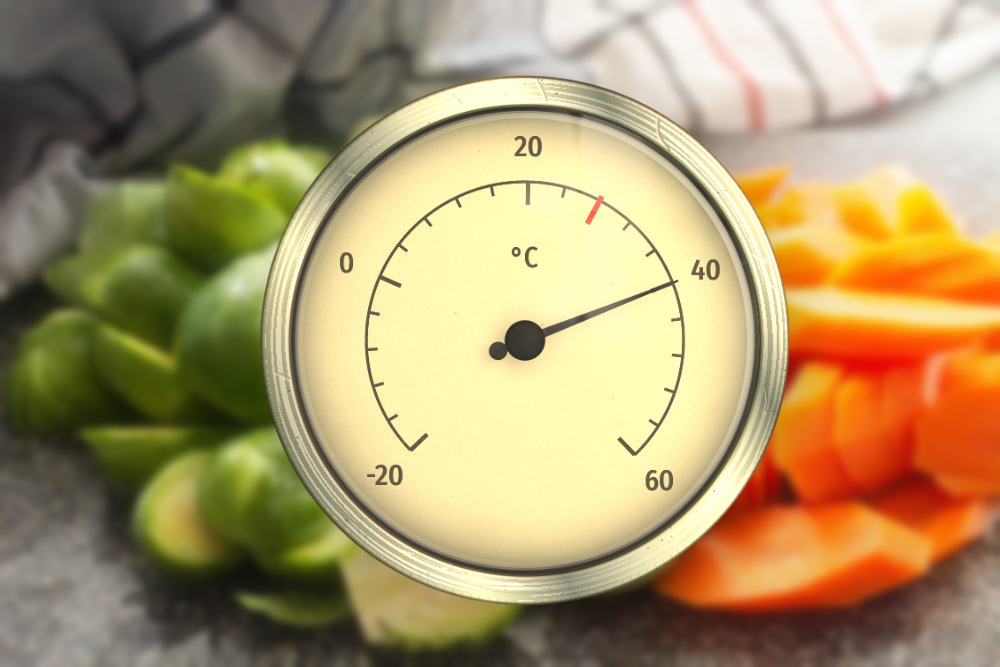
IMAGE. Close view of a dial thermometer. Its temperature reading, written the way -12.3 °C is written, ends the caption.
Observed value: 40 °C
